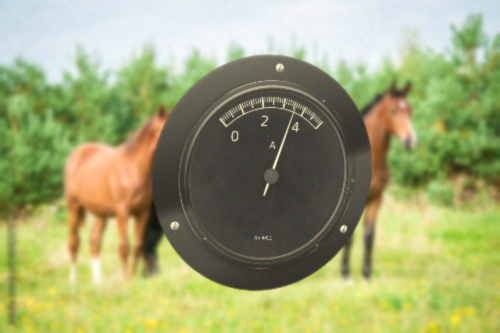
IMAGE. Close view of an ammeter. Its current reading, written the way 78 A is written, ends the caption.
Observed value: 3.5 A
